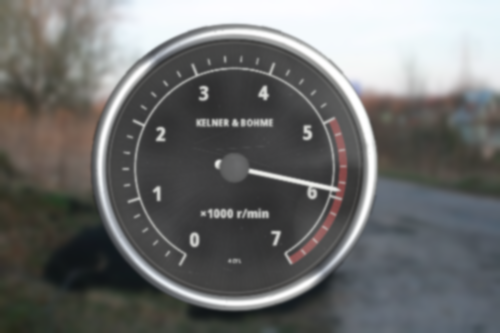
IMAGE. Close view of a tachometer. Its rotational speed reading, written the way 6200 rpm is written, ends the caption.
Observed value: 5900 rpm
